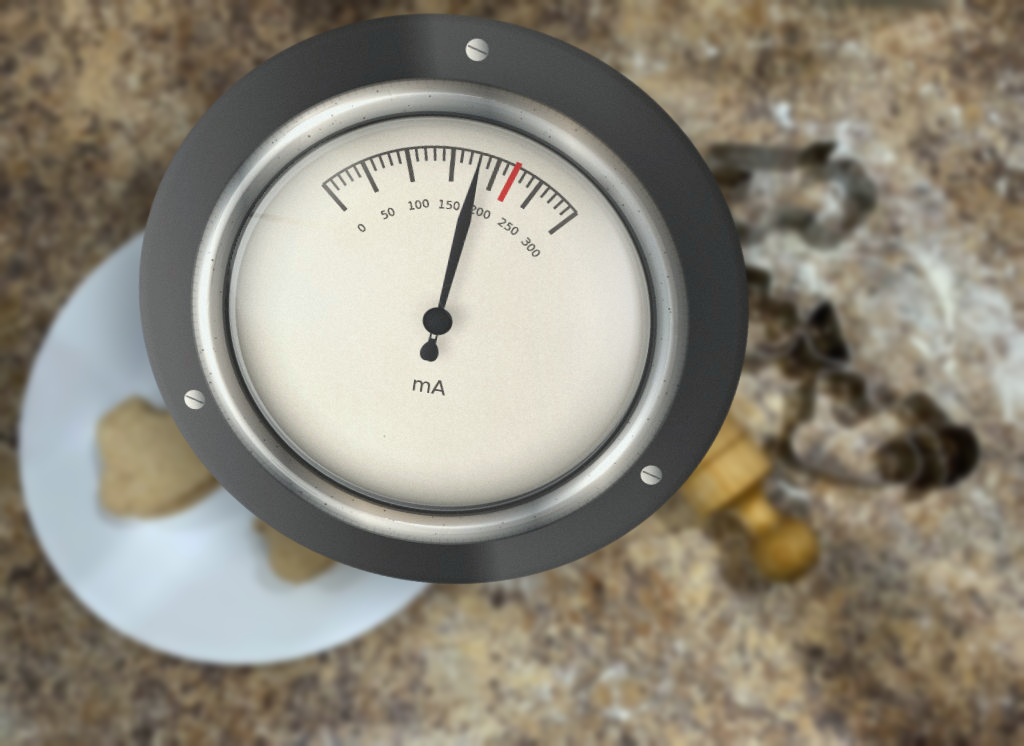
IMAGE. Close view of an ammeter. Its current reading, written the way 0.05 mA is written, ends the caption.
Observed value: 180 mA
